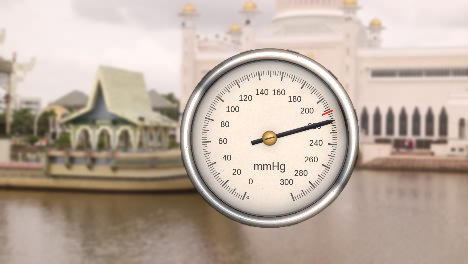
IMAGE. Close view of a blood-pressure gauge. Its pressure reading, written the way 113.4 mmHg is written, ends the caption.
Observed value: 220 mmHg
